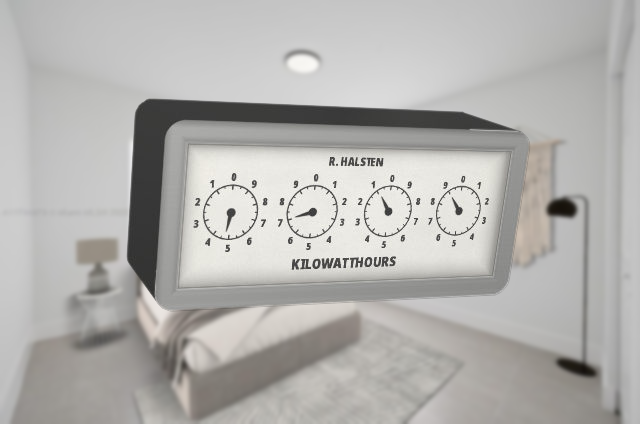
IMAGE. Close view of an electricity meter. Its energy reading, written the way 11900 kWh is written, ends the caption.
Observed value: 4709 kWh
